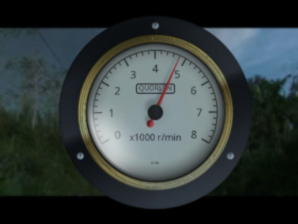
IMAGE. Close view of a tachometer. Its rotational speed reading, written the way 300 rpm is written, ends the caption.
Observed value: 4800 rpm
